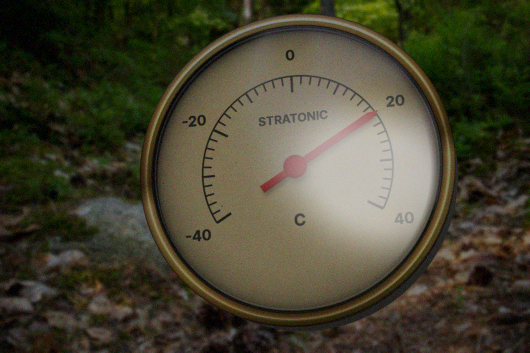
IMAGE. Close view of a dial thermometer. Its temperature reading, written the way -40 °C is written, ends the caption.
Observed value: 20 °C
